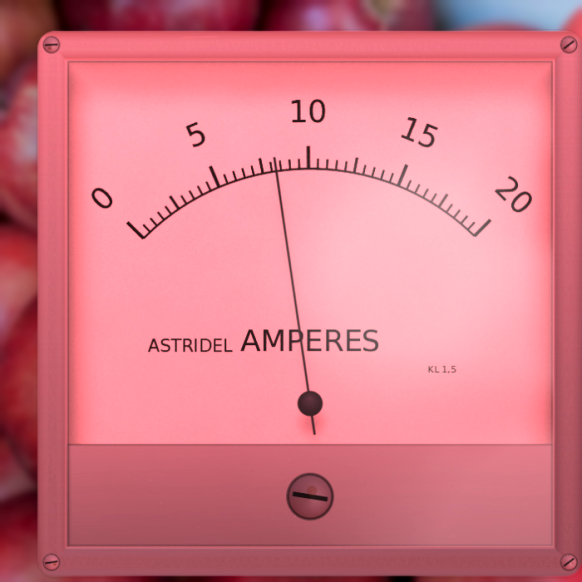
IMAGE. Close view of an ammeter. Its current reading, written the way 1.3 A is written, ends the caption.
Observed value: 8.25 A
